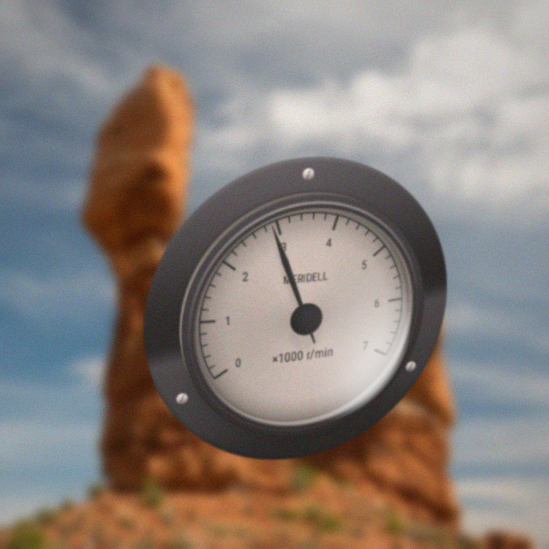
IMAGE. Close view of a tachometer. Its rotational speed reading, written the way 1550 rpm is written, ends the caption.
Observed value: 2900 rpm
